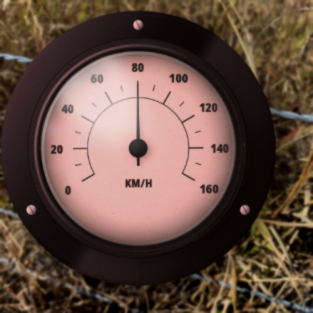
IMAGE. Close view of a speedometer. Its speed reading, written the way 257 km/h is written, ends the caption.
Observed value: 80 km/h
